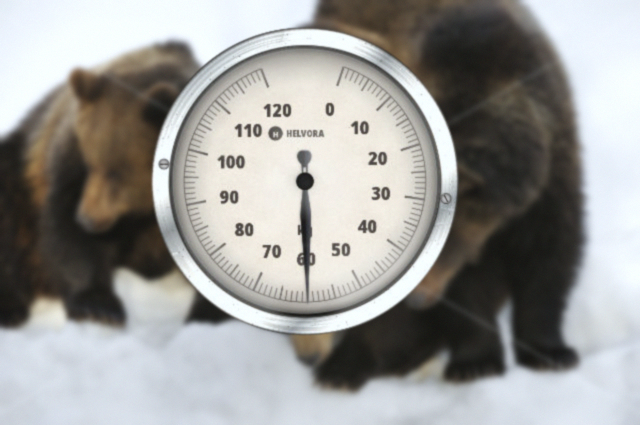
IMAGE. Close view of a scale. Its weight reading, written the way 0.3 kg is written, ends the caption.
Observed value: 60 kg
